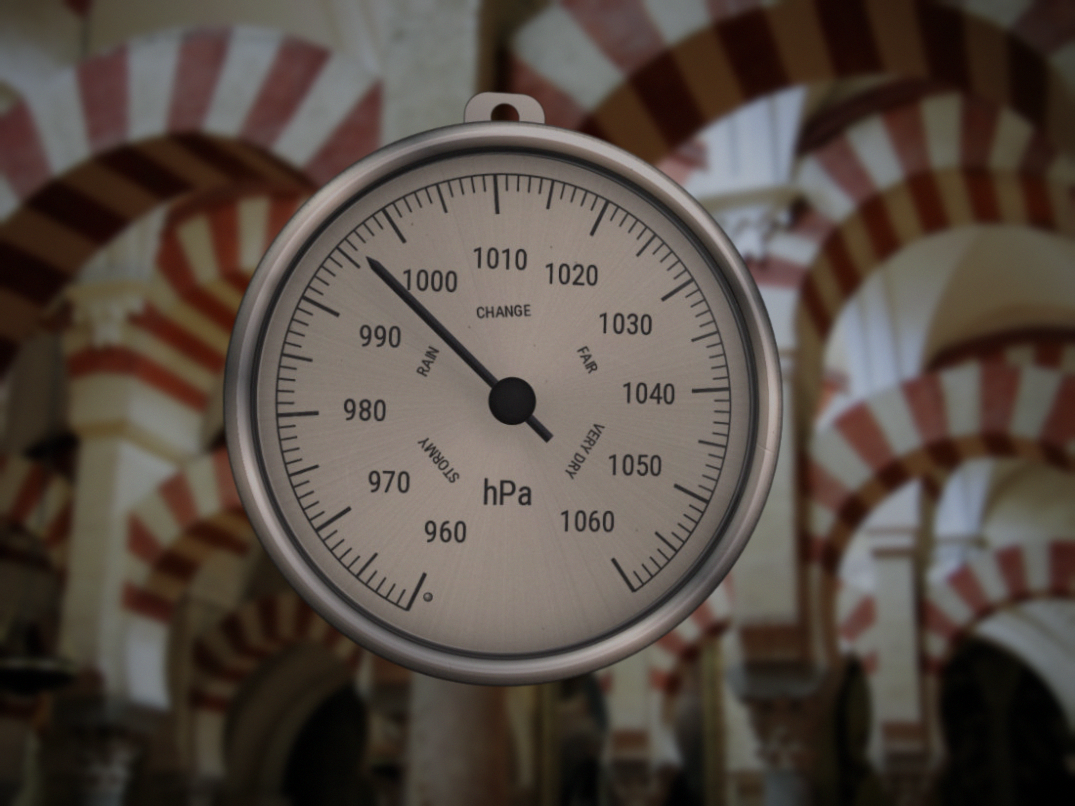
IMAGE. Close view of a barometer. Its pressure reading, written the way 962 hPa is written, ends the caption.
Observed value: 996 hPa
